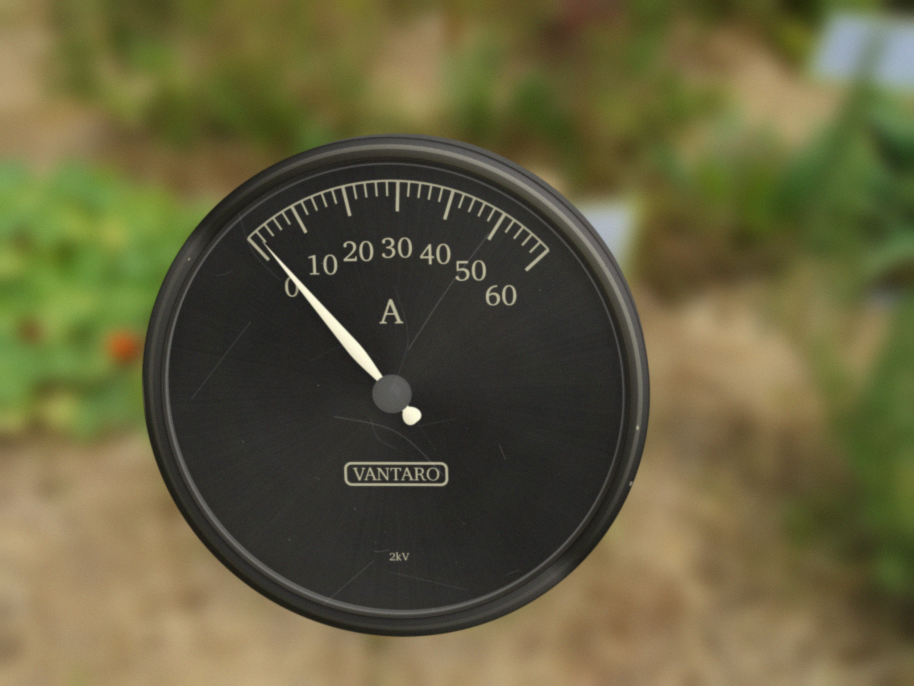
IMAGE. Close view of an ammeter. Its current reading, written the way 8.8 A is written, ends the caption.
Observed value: 2 A
